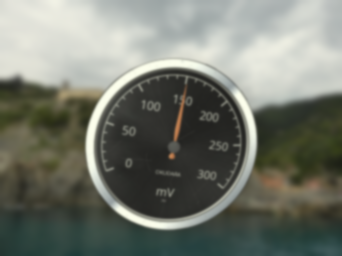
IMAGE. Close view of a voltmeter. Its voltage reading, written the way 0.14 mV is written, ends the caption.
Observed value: 150 mV
